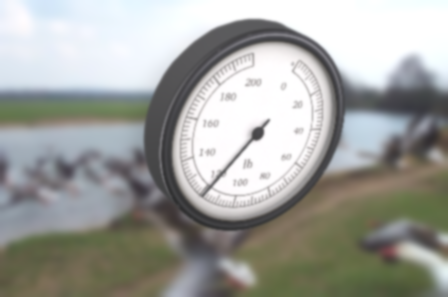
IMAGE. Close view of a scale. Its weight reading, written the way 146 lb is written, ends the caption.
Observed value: 120 lb
